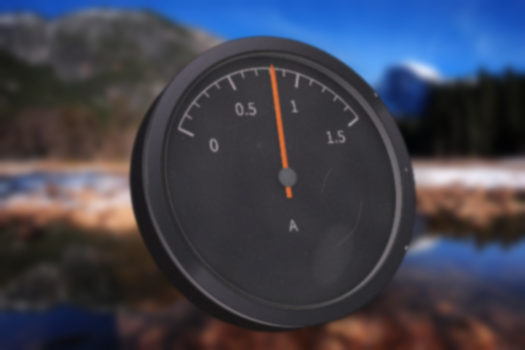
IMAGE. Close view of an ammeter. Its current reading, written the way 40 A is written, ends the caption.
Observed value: 0.8 A
